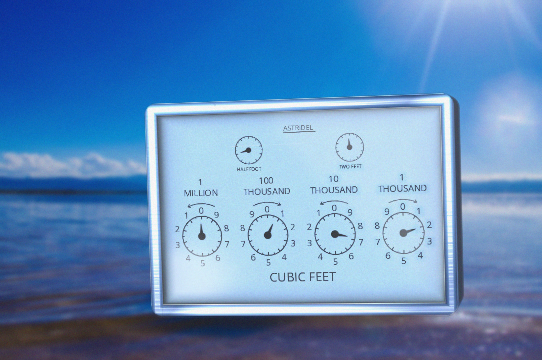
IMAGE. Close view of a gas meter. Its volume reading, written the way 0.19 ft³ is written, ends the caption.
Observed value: 7200 ft³
